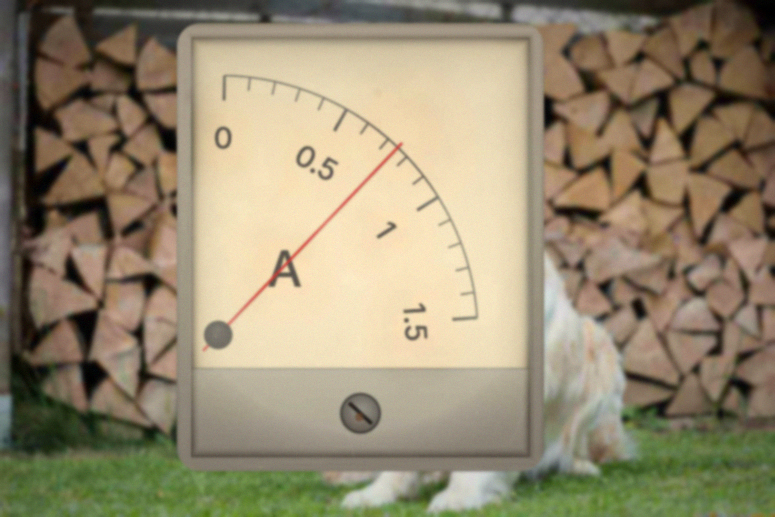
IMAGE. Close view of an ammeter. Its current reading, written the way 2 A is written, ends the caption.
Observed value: 0.75 A
